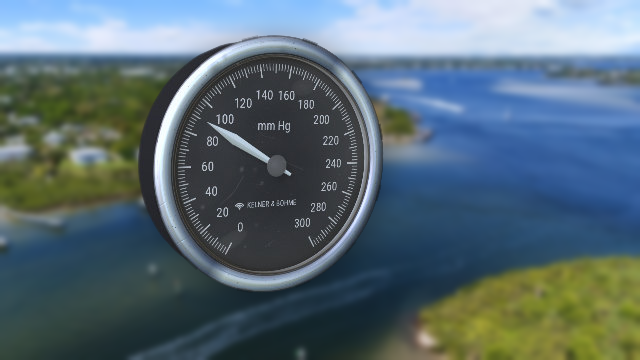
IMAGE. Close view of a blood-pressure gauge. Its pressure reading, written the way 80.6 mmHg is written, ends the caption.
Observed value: 90 mmHg
